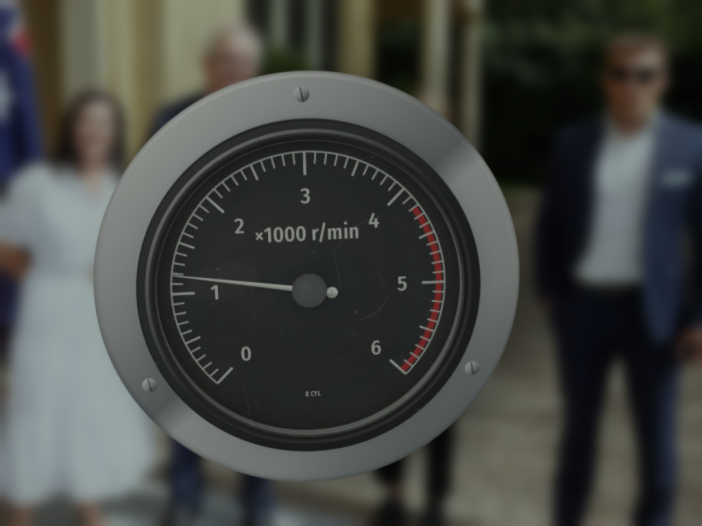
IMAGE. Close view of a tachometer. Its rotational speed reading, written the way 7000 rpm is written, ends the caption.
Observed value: 1200 rpm
